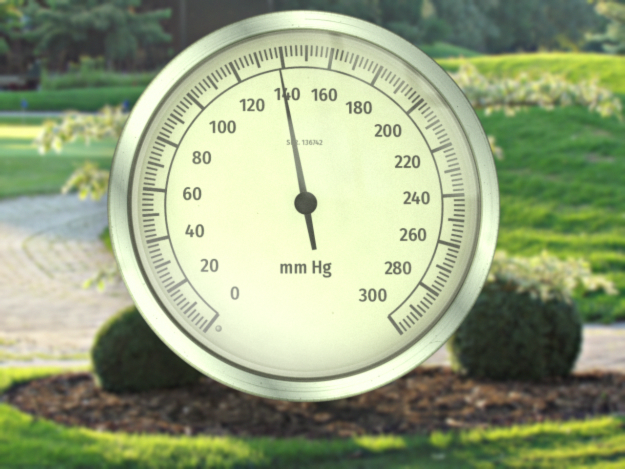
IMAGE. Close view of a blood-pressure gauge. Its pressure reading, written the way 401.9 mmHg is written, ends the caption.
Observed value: 138 mmHg
